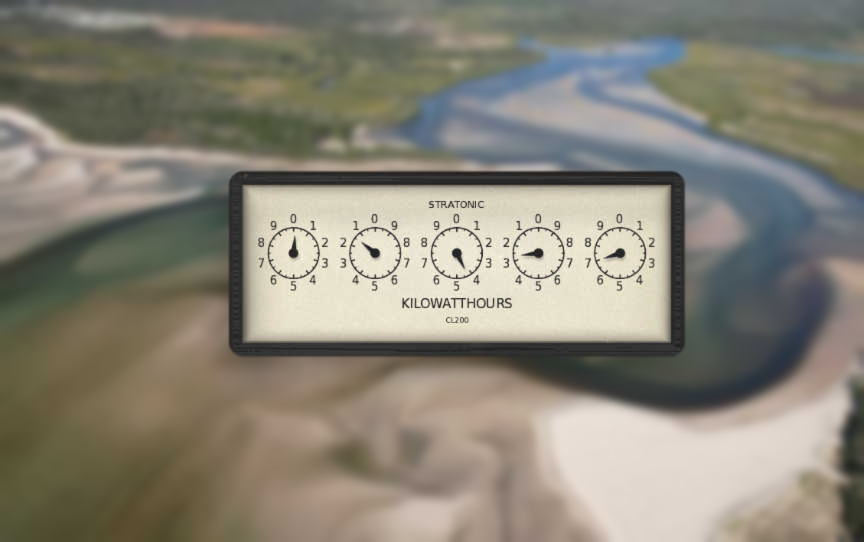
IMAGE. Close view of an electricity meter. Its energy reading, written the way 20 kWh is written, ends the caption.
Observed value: 1427 kWh
